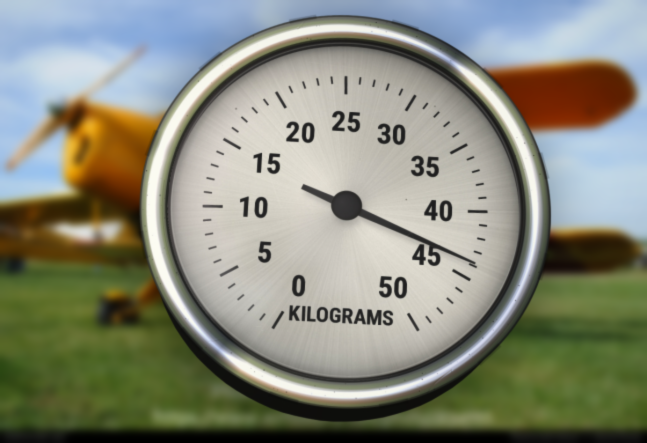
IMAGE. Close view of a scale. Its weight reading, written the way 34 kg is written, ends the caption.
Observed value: 44 kg
